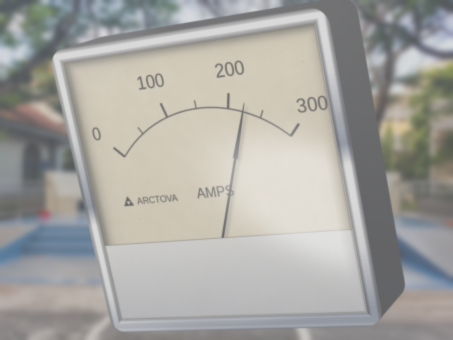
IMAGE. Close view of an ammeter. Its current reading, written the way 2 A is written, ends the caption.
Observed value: 225 A
